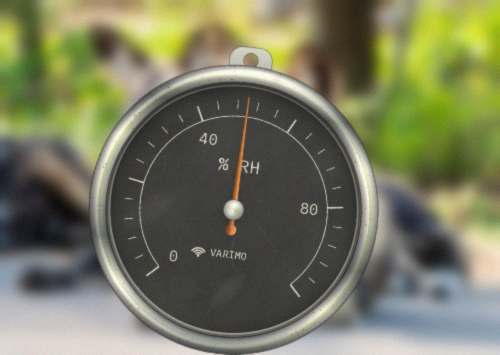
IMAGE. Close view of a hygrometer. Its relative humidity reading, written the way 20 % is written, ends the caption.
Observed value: 50 %
